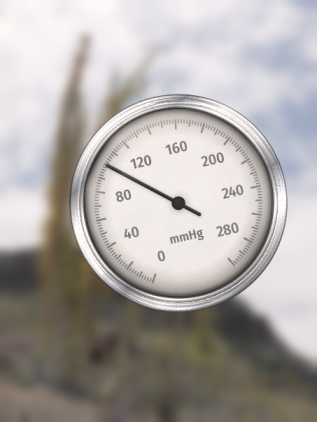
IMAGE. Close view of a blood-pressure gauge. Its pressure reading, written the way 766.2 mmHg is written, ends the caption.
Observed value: 100 mmHg
